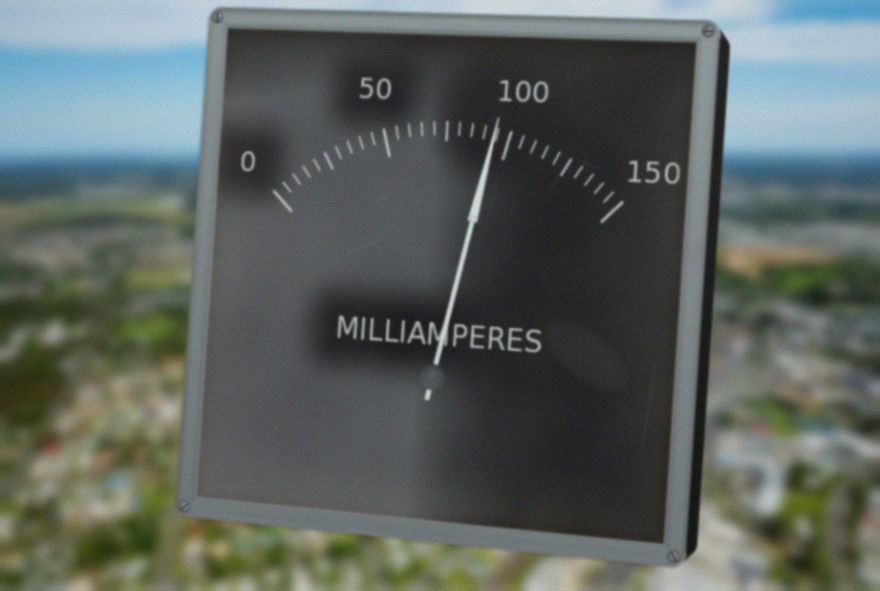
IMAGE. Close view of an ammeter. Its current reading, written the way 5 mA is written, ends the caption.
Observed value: 95 mA
